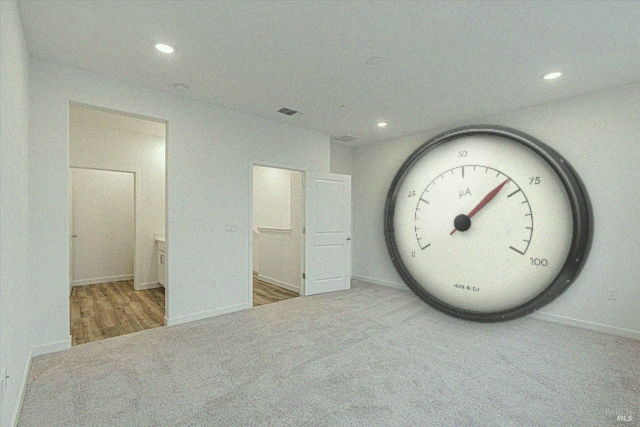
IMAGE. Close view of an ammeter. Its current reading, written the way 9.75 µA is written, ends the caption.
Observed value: 70 µA
